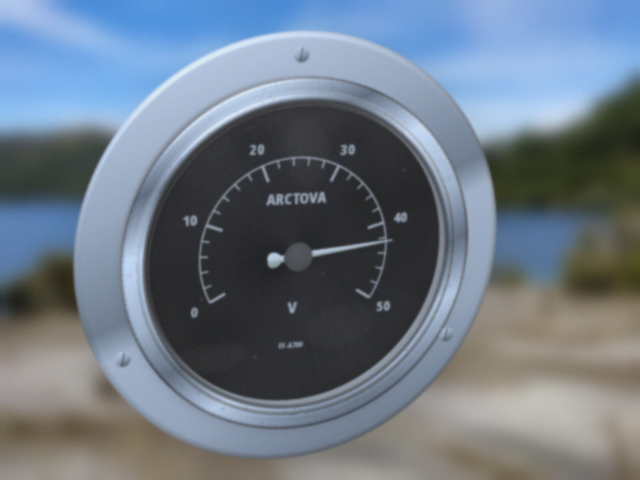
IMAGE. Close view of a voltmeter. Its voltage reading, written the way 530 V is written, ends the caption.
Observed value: 42 V
